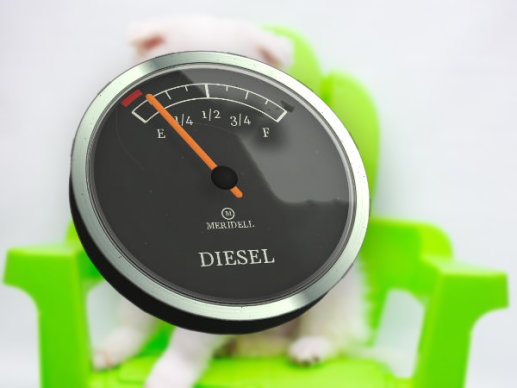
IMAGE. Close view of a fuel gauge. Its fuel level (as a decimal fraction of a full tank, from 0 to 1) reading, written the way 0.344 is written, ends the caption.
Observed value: 0.125
